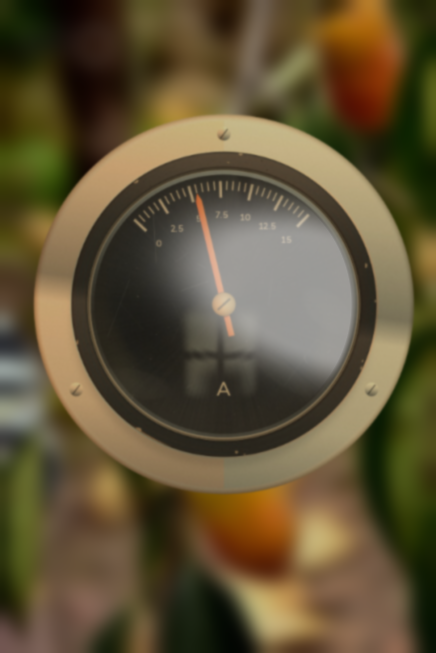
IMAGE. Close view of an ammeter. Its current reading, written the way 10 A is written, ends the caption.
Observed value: 5.5 A
